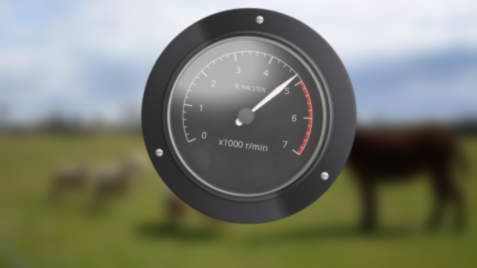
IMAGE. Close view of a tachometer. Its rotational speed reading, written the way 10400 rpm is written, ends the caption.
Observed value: 4800 rpm
